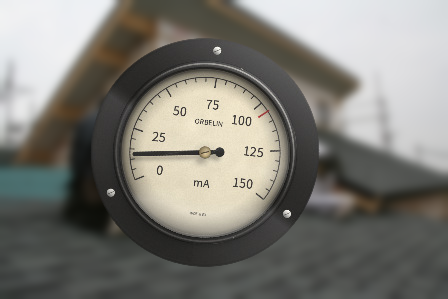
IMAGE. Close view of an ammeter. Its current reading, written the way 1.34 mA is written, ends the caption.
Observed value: 12.5 mA
